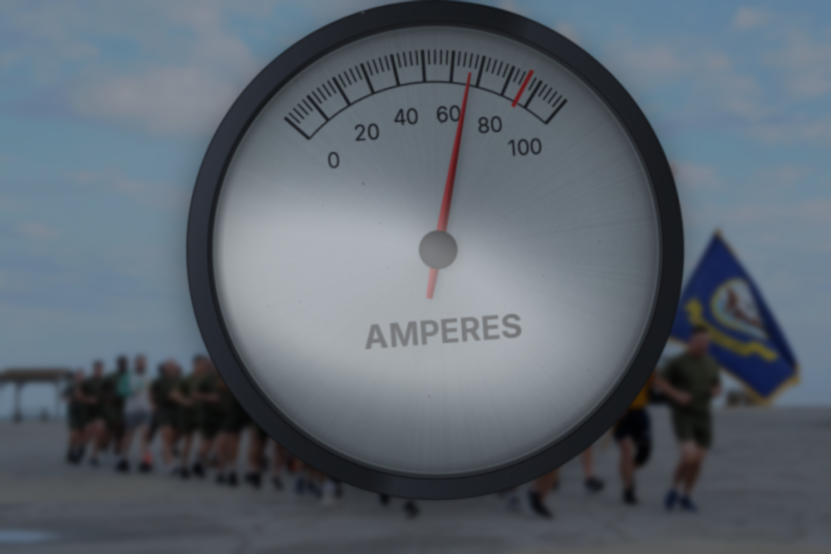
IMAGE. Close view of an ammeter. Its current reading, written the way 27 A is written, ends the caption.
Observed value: 66 A
